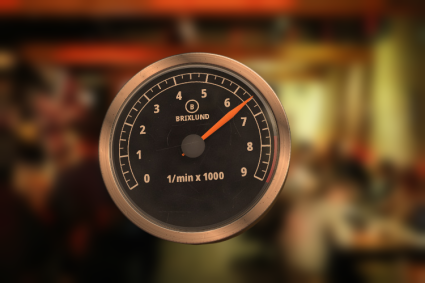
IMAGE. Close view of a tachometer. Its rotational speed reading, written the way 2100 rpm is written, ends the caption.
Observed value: 6500 rpm
